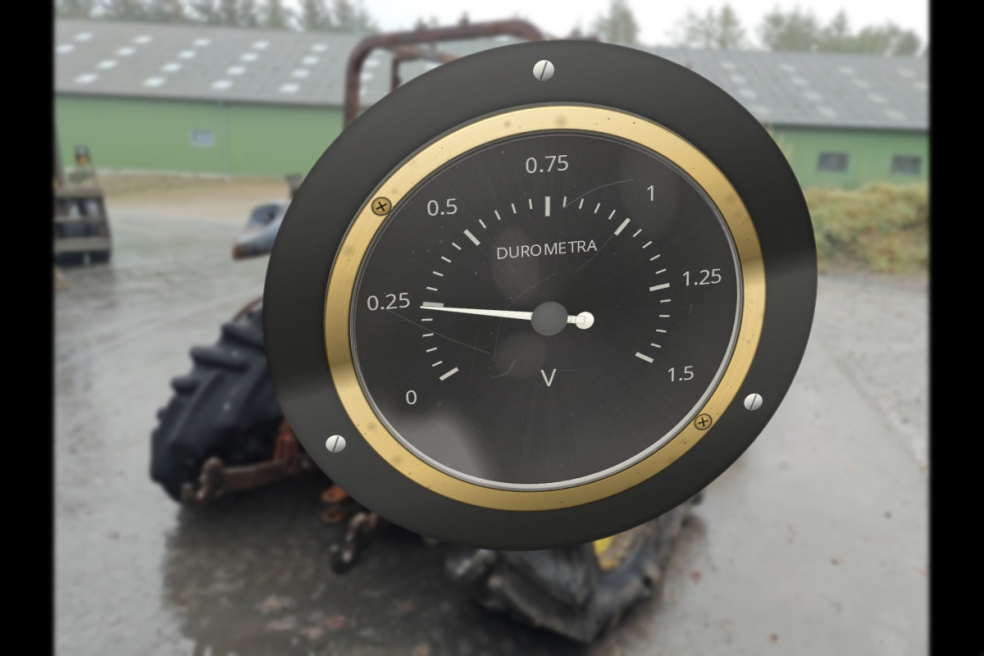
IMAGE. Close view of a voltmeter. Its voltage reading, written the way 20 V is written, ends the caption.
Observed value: 0.25 V
